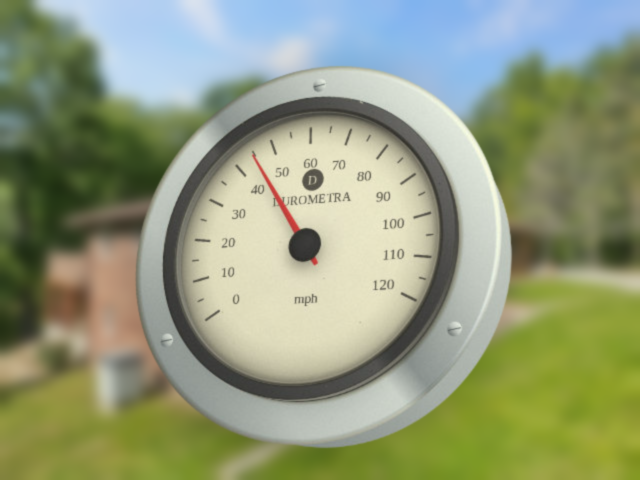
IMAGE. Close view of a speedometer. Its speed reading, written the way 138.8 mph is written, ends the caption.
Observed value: 45 mph
